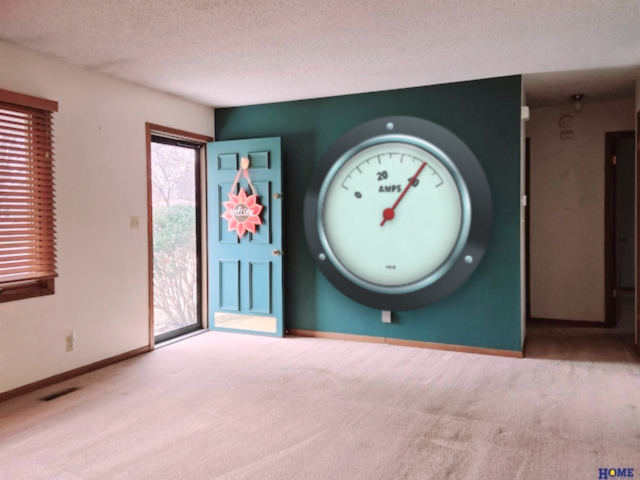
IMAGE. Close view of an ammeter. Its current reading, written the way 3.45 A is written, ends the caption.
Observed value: 40 A
